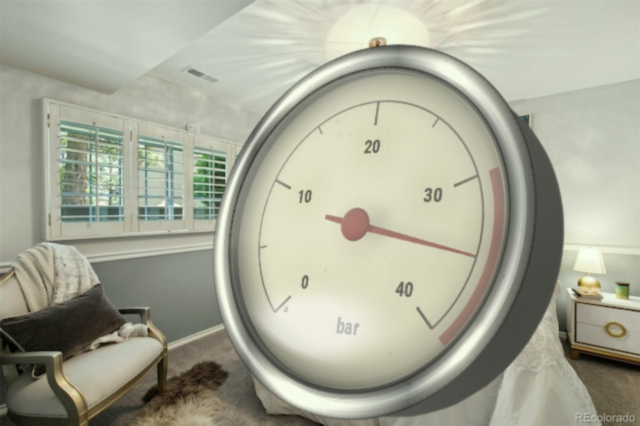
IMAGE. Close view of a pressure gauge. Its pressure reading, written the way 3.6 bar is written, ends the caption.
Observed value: 35 bar
